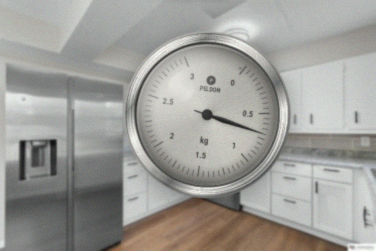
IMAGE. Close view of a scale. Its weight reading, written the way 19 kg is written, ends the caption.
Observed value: 0.7 kg
